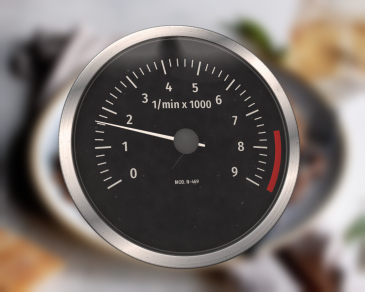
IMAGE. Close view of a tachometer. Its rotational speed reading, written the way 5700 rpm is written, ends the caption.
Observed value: 1600 rpm
